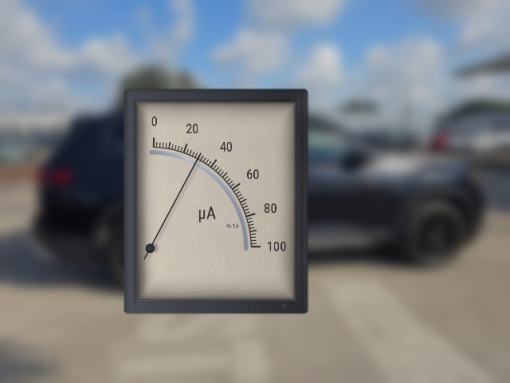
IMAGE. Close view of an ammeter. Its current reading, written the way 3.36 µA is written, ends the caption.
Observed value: 30 µA
